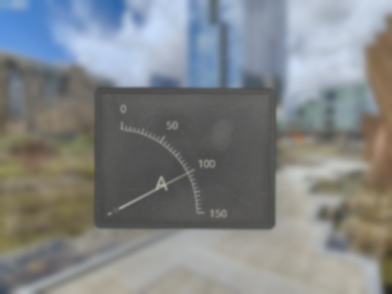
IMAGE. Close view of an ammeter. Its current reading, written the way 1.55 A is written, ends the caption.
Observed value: 100 A
